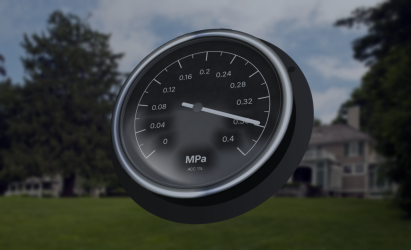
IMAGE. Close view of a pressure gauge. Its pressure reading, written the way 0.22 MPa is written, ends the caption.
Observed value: 0.36 MPa
